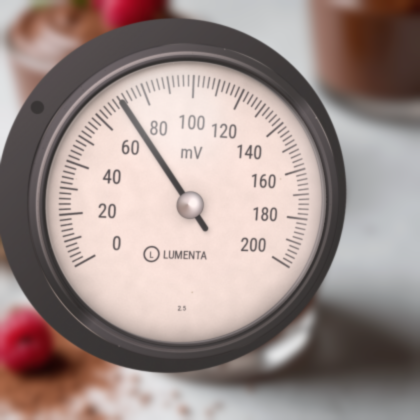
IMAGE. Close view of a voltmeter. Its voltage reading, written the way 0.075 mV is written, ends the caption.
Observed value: 70 mV
